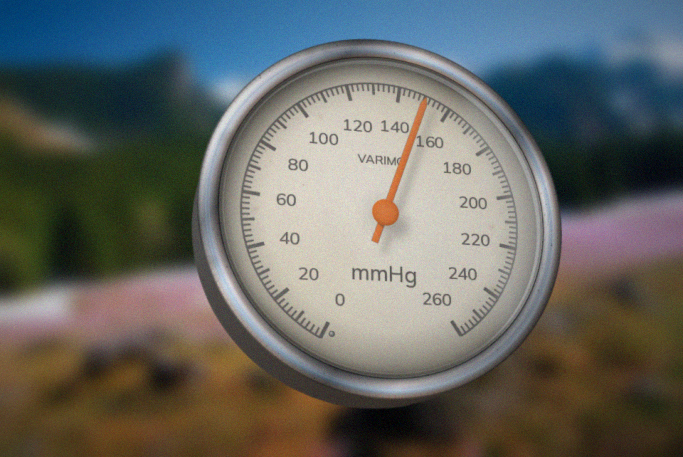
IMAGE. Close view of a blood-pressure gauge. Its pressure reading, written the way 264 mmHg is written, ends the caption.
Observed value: 150 mmHg
